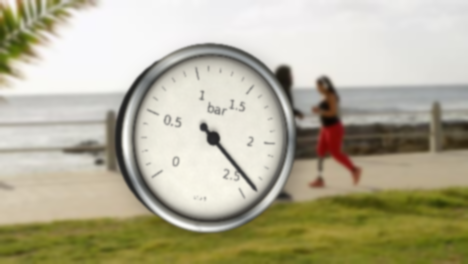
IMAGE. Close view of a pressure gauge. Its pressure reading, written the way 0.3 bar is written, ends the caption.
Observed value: 2.4 bar
